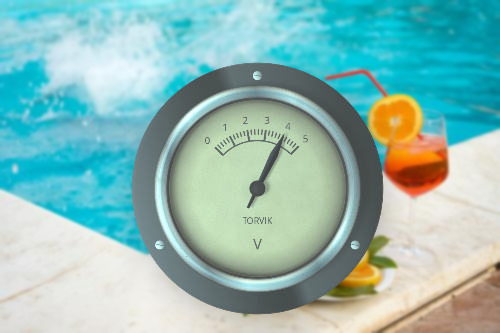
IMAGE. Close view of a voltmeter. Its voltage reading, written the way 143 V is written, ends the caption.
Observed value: 4 V
